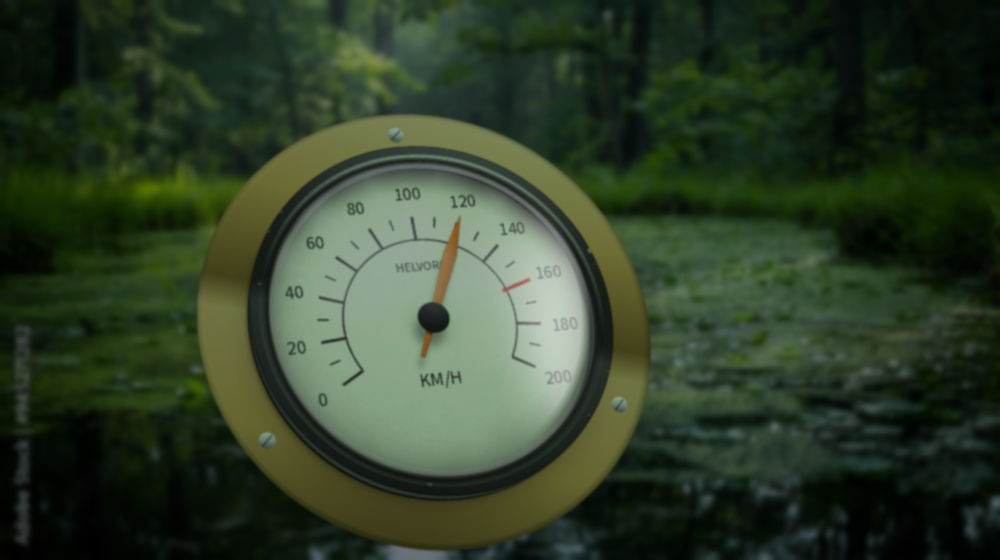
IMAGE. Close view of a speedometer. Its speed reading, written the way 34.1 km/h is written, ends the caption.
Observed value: 120 km/h
